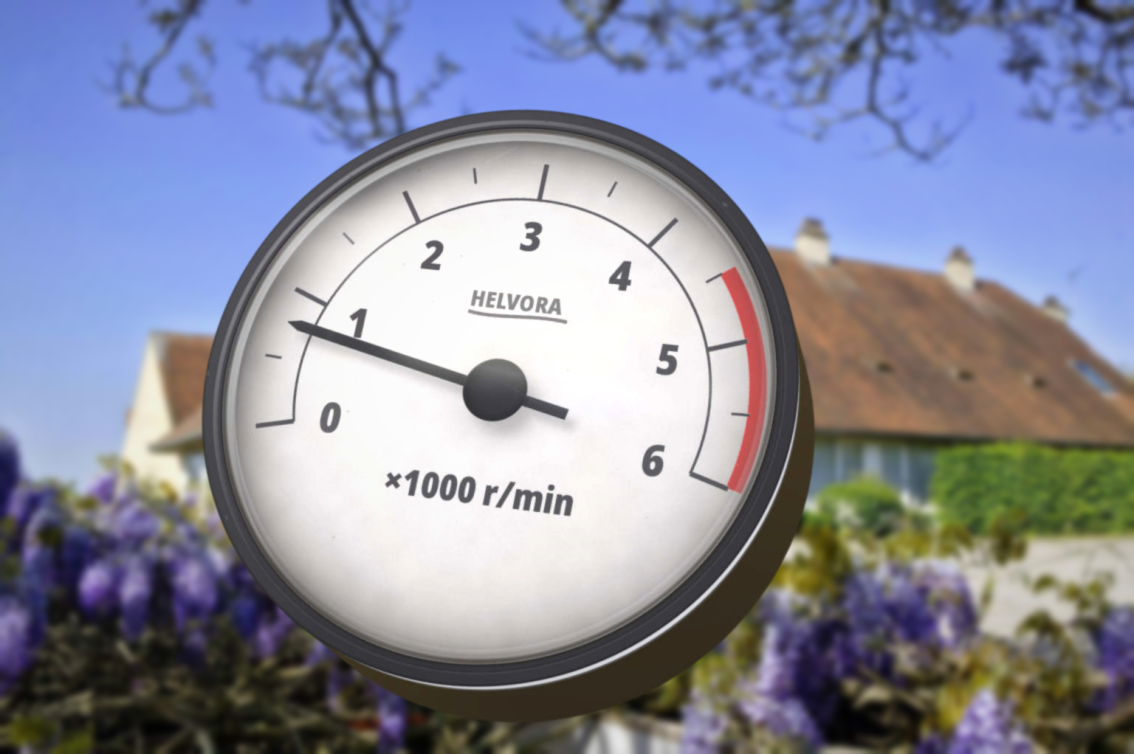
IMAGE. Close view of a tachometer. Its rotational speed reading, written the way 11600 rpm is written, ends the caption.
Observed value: 750 rpm
